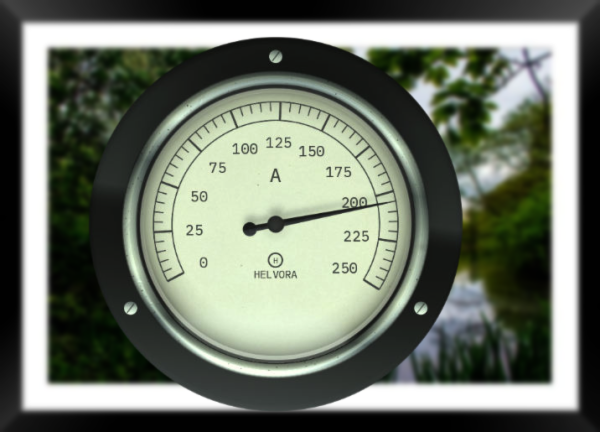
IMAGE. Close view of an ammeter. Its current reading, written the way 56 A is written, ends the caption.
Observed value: 205 A
